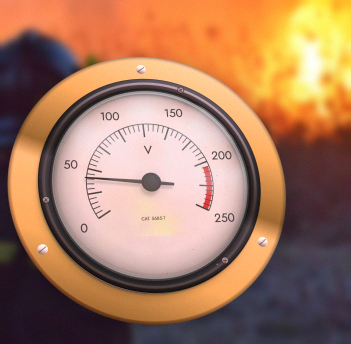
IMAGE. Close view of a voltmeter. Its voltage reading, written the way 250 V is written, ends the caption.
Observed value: 40 V
